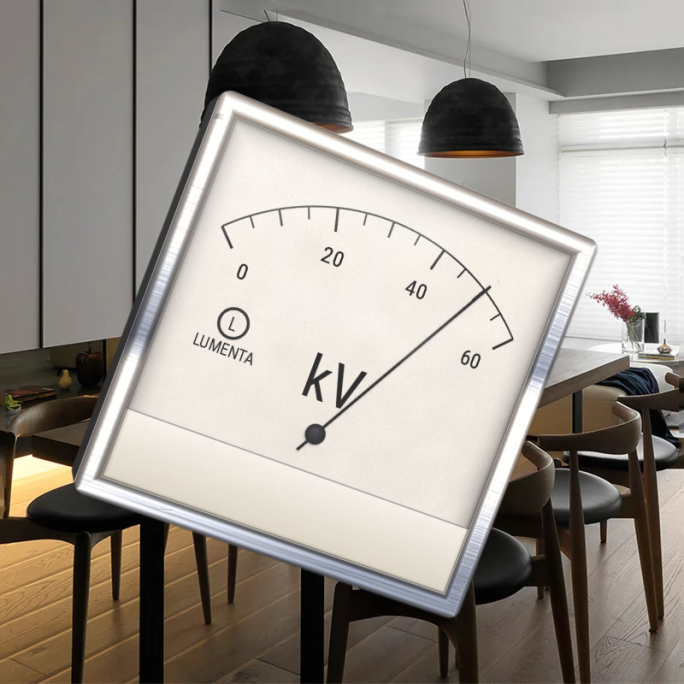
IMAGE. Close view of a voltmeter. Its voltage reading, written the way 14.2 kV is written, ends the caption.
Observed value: 50 kV
